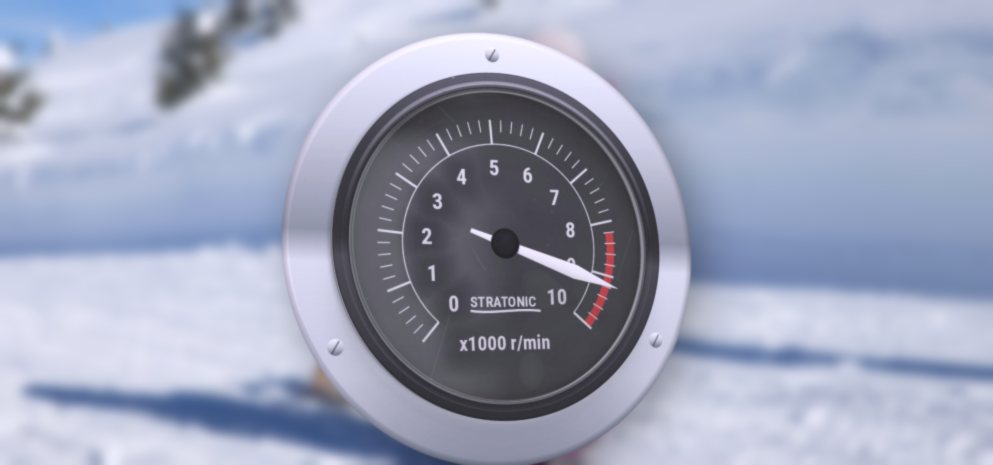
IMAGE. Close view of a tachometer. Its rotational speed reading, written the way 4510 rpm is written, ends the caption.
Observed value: 9200 rpm
